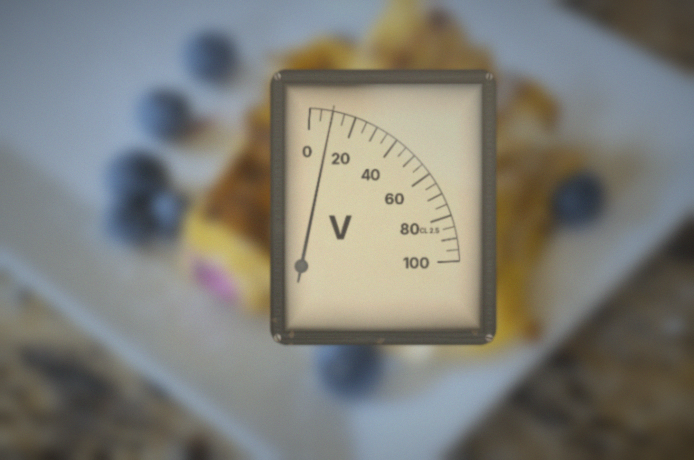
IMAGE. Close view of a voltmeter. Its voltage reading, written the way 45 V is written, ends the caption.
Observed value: 10 V
